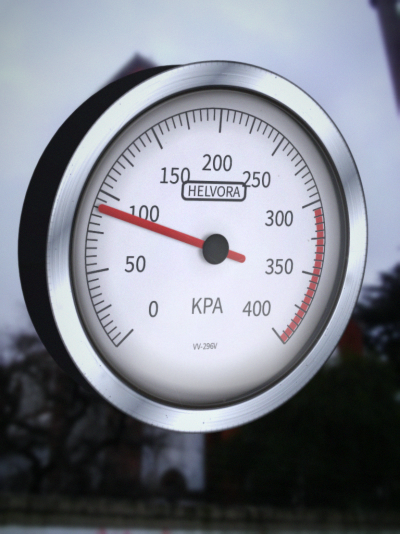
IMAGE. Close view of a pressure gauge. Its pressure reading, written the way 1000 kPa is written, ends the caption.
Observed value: 90 kPa
